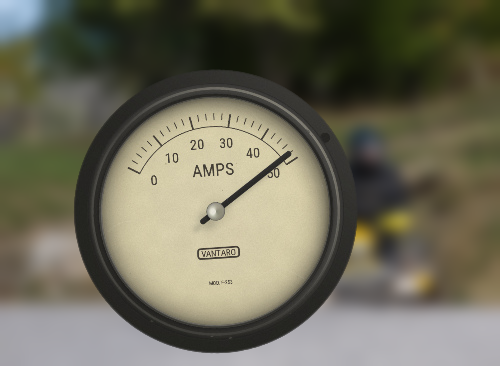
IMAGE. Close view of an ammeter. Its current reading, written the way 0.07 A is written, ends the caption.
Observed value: 48 A
